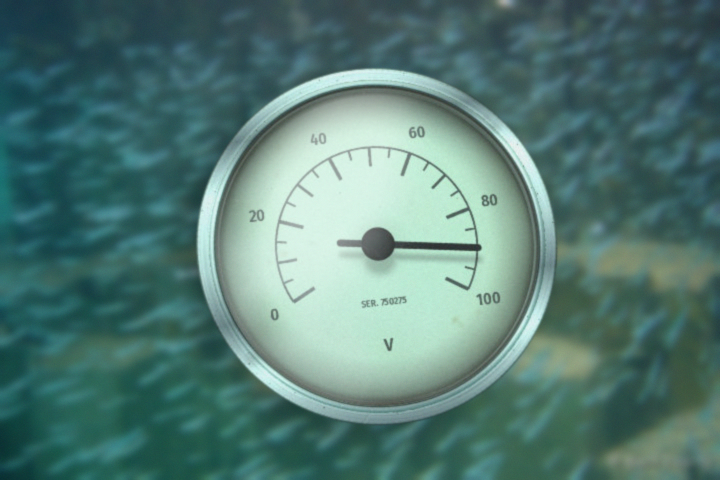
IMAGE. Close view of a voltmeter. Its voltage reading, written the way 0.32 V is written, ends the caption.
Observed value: 90 V
